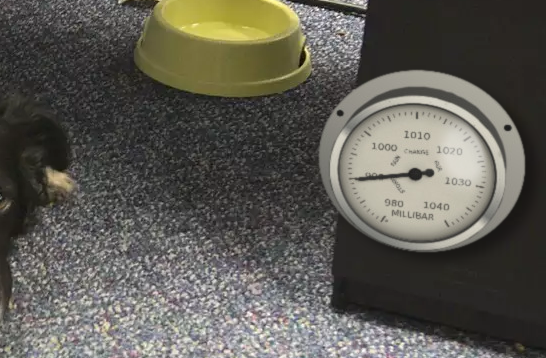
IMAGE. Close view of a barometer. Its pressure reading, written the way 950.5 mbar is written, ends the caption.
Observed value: 990 mbar
